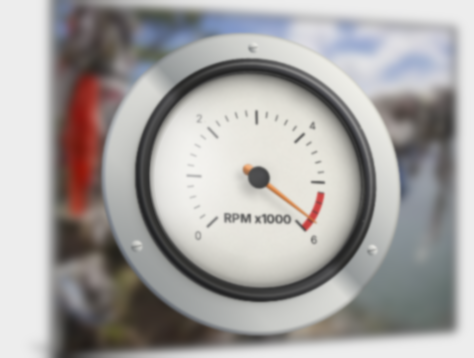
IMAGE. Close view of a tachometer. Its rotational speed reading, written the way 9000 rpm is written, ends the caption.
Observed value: 5800 rpm
